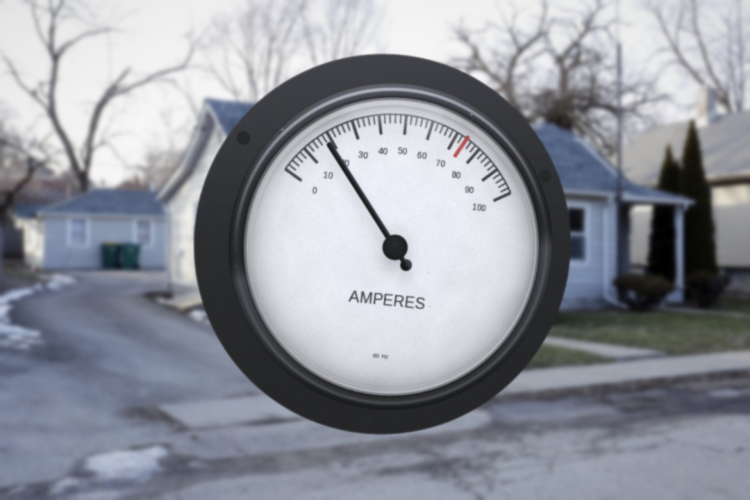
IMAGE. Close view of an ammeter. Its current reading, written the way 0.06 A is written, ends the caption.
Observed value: 18 A
